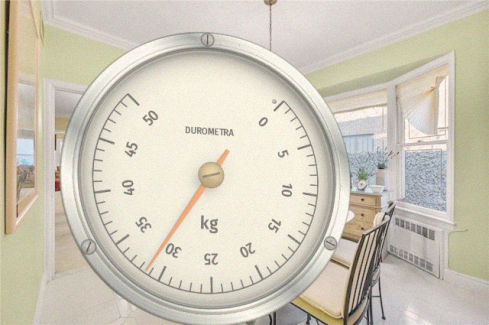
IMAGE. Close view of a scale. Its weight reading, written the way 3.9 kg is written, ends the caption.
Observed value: 31.5 kg
